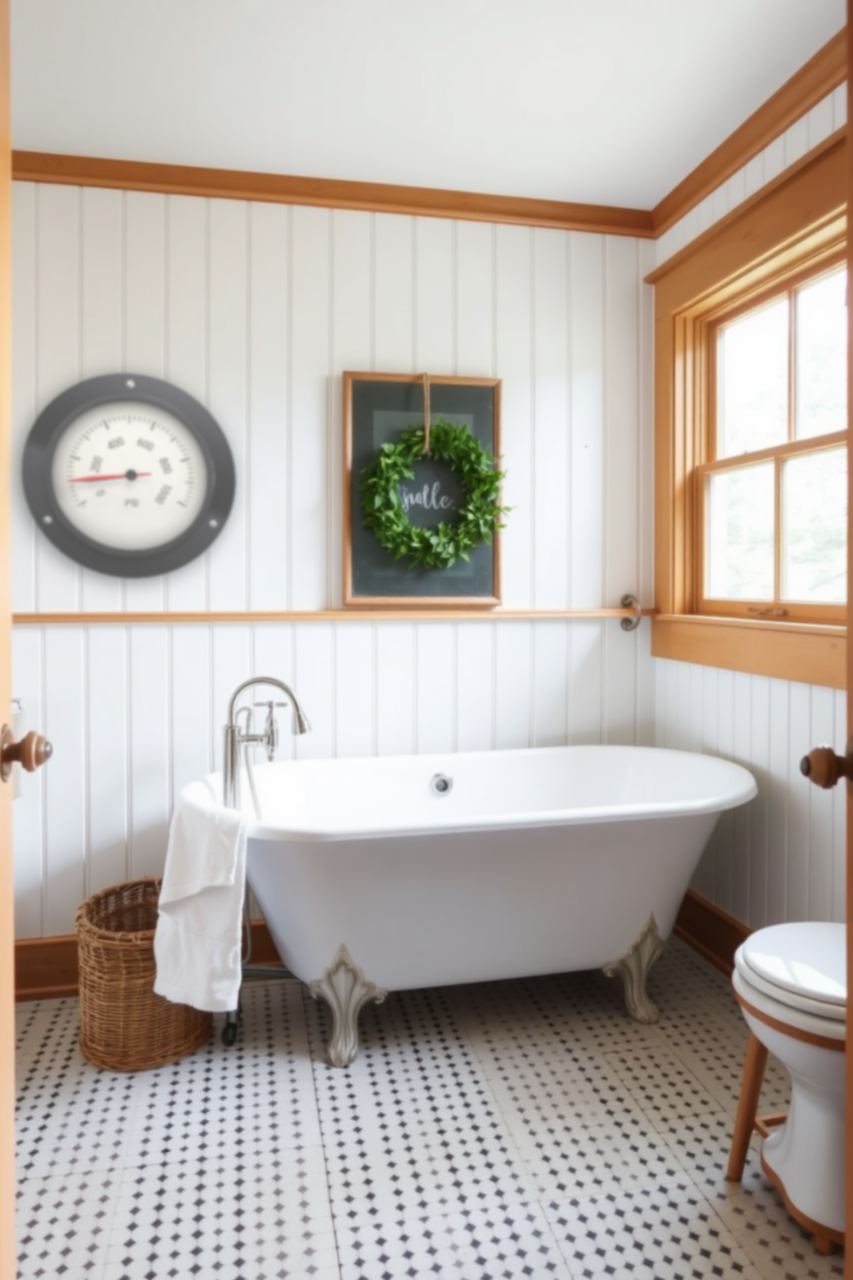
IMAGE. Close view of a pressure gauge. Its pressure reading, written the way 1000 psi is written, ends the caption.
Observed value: 100 psi
